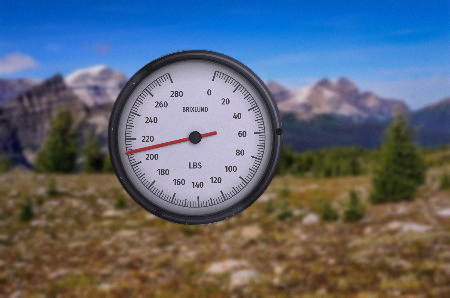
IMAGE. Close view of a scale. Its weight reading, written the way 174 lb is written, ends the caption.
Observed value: 210 lb
